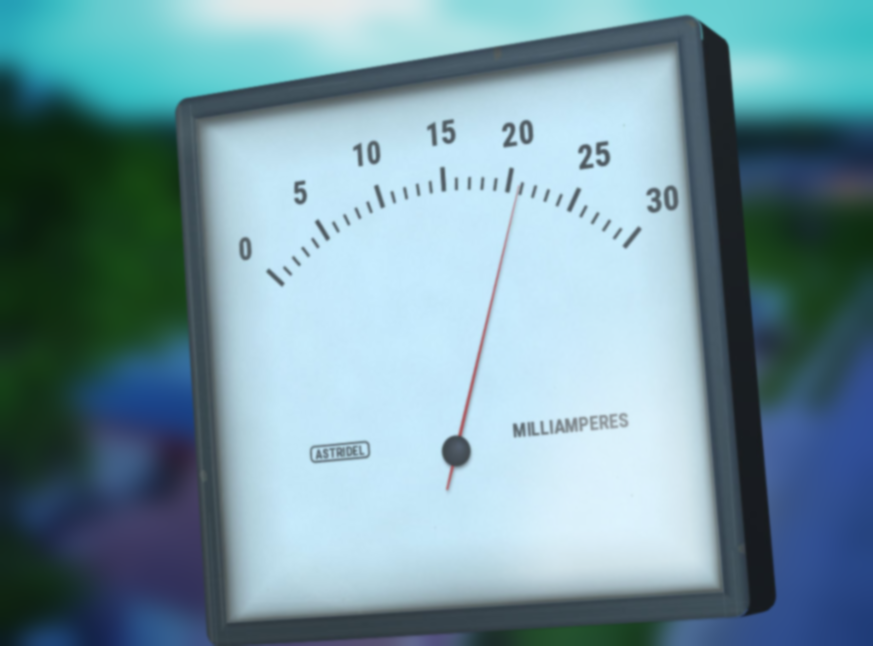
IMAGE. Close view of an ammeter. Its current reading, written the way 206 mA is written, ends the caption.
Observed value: 21 mA
